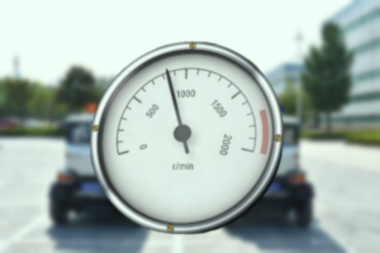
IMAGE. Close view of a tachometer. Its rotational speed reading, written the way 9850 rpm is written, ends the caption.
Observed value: 850 rpm
